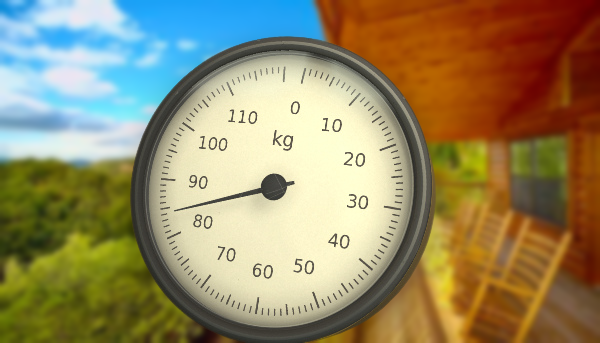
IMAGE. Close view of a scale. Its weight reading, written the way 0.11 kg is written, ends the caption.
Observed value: 84 kg
